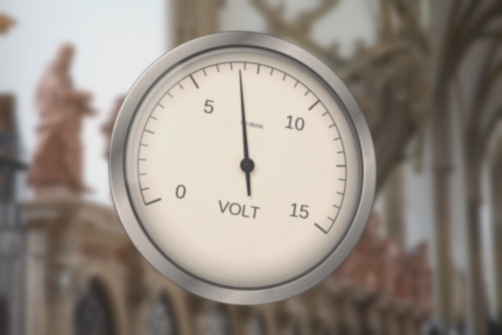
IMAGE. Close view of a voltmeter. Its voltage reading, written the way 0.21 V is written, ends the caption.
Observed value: 6.75 V
